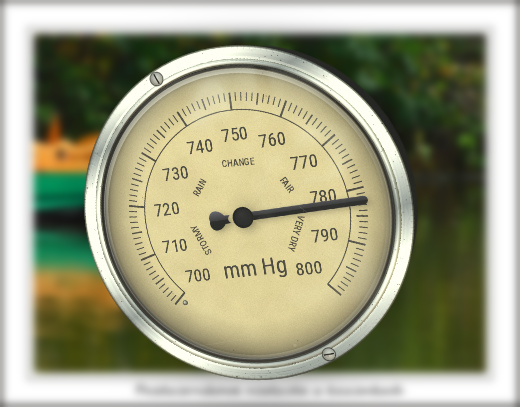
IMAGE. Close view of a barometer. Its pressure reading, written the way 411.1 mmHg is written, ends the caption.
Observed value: 782 mmHg
